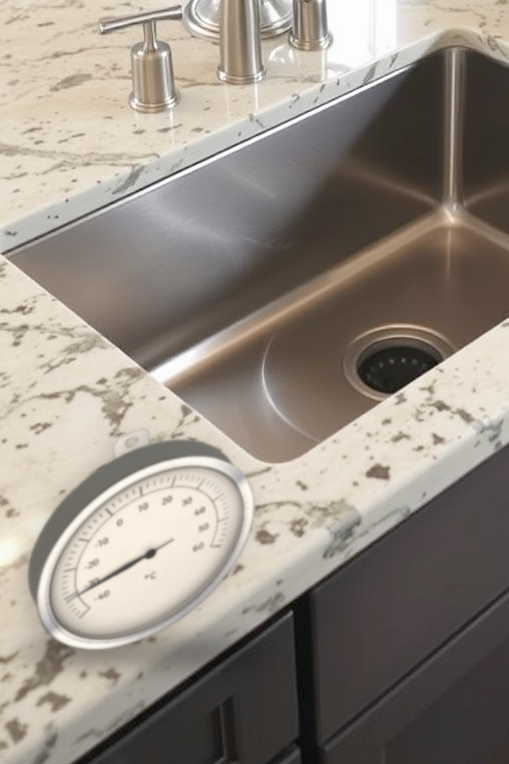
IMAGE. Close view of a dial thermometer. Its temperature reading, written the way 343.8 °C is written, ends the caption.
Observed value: -30 °C
